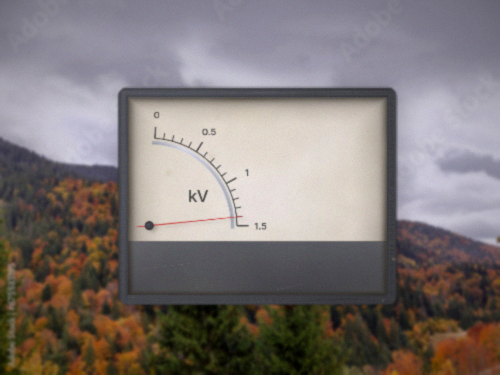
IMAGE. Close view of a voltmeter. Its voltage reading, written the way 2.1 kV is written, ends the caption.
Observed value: 1.4 kV
